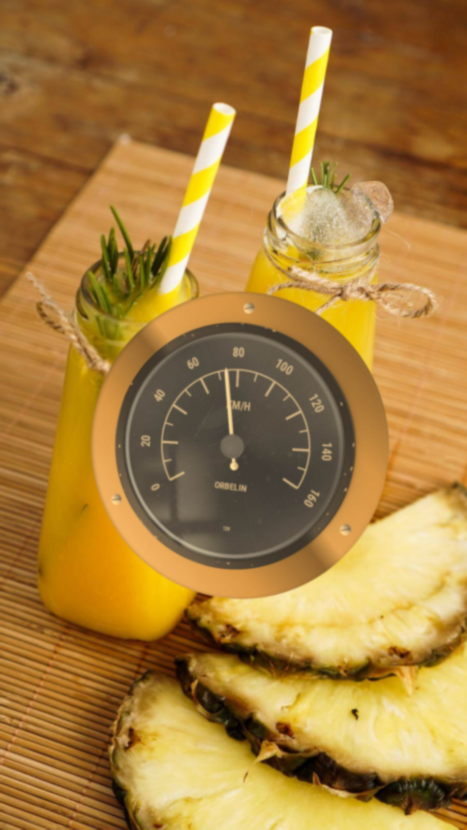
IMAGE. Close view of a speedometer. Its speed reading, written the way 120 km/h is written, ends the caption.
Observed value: 75 km/h
